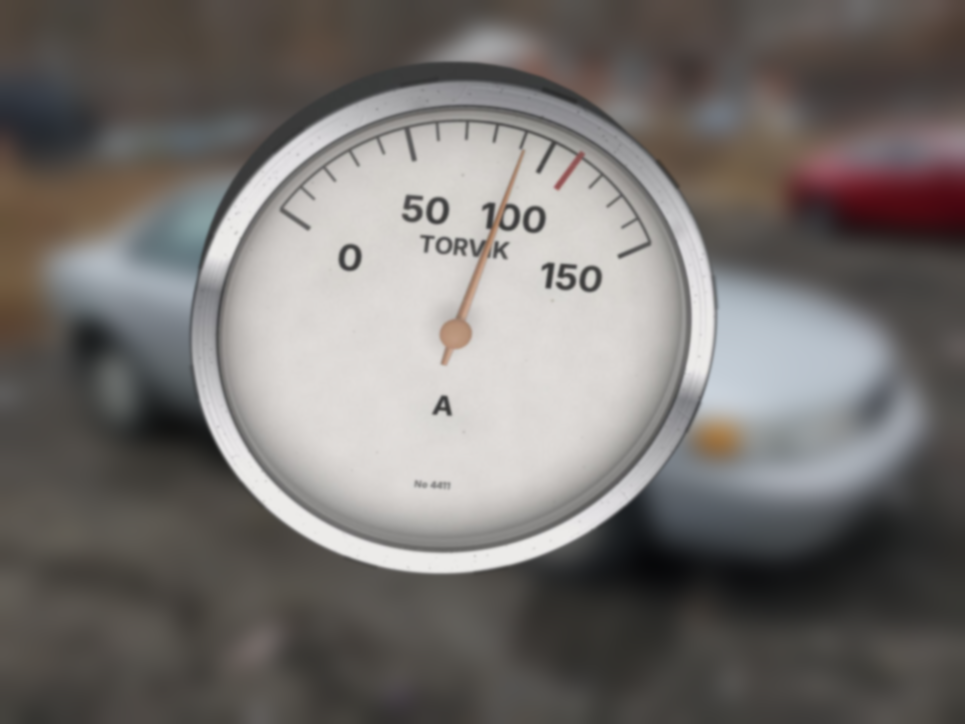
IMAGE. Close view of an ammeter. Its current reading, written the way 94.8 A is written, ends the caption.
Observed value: 90 A
